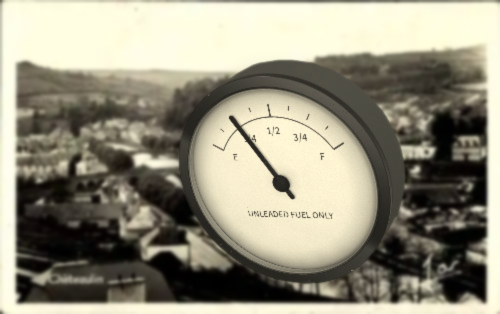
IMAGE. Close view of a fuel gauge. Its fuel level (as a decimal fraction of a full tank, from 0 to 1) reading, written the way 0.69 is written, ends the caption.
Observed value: 0.25
